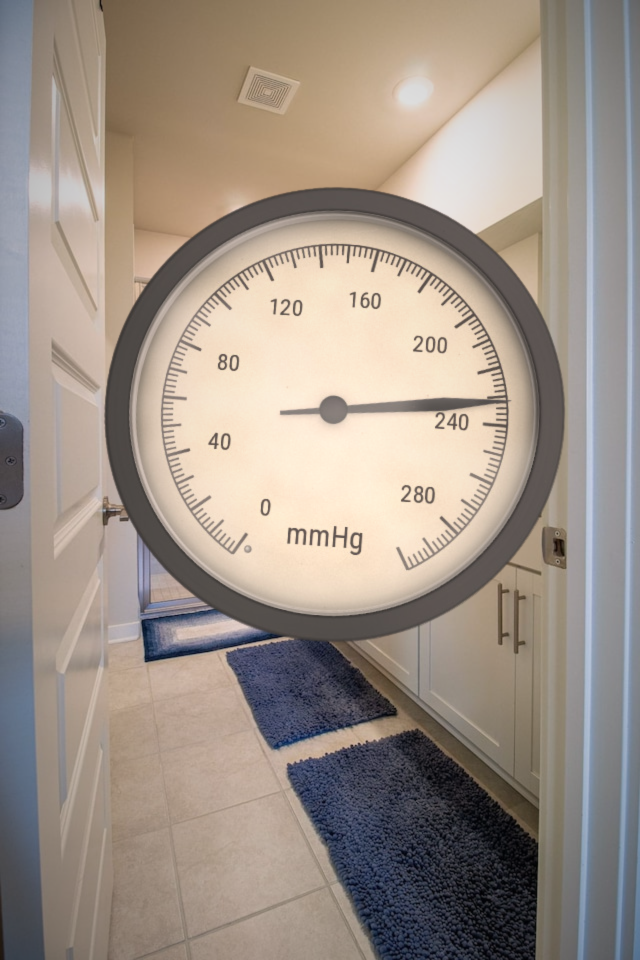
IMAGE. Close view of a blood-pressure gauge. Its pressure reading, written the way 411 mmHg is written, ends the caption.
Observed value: 232 mmHg
